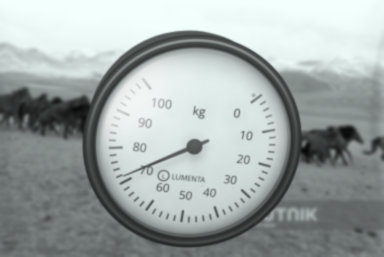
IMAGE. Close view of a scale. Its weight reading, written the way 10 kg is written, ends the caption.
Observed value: 72 kg
